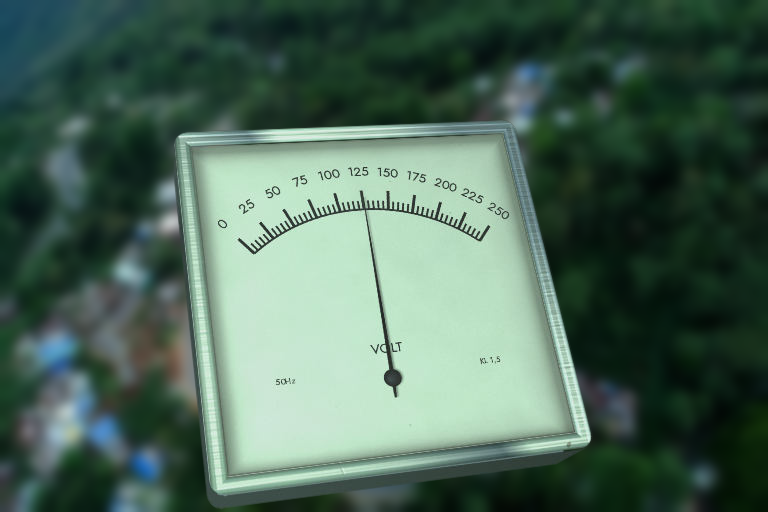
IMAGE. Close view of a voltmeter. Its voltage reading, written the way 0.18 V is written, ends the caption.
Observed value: 125 V
